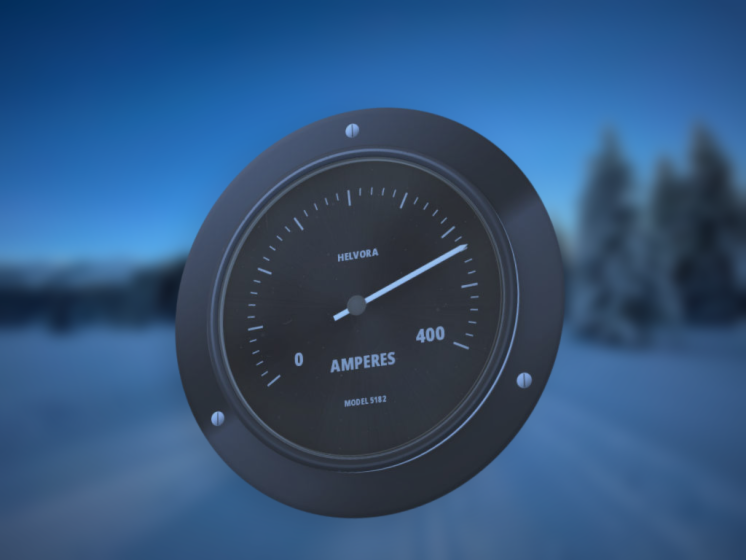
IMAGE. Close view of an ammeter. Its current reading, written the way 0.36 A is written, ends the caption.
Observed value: 320 A
